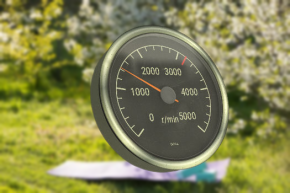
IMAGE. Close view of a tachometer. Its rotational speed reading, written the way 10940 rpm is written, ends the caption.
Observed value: 1400 rpm
